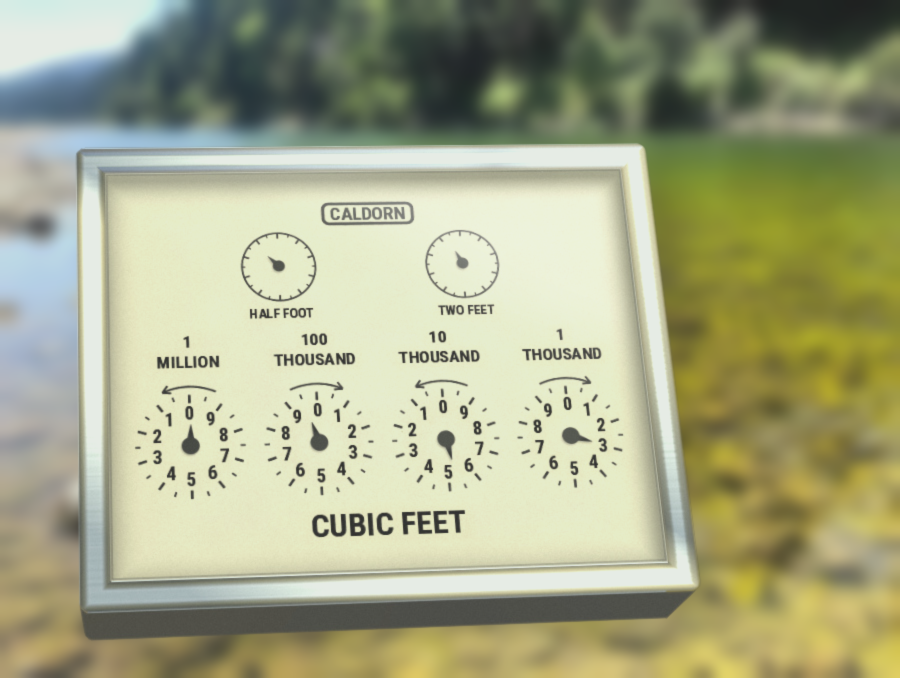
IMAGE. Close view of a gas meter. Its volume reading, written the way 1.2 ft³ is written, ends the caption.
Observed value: 995300 ft³
